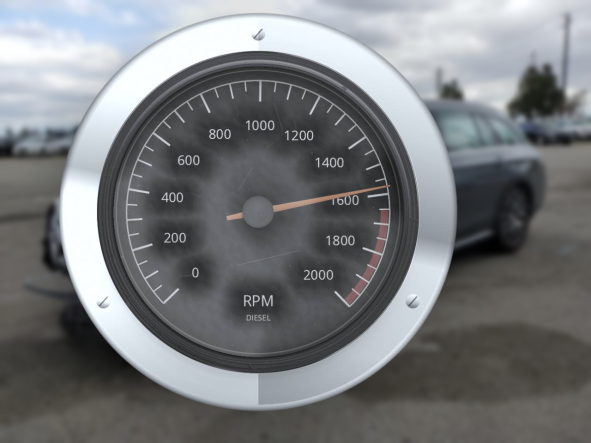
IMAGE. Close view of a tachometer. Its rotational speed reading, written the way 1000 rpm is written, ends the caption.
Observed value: 1575 rpm
